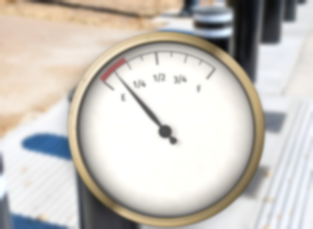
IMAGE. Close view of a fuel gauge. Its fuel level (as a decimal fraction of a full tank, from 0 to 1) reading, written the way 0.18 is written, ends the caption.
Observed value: 0.125
